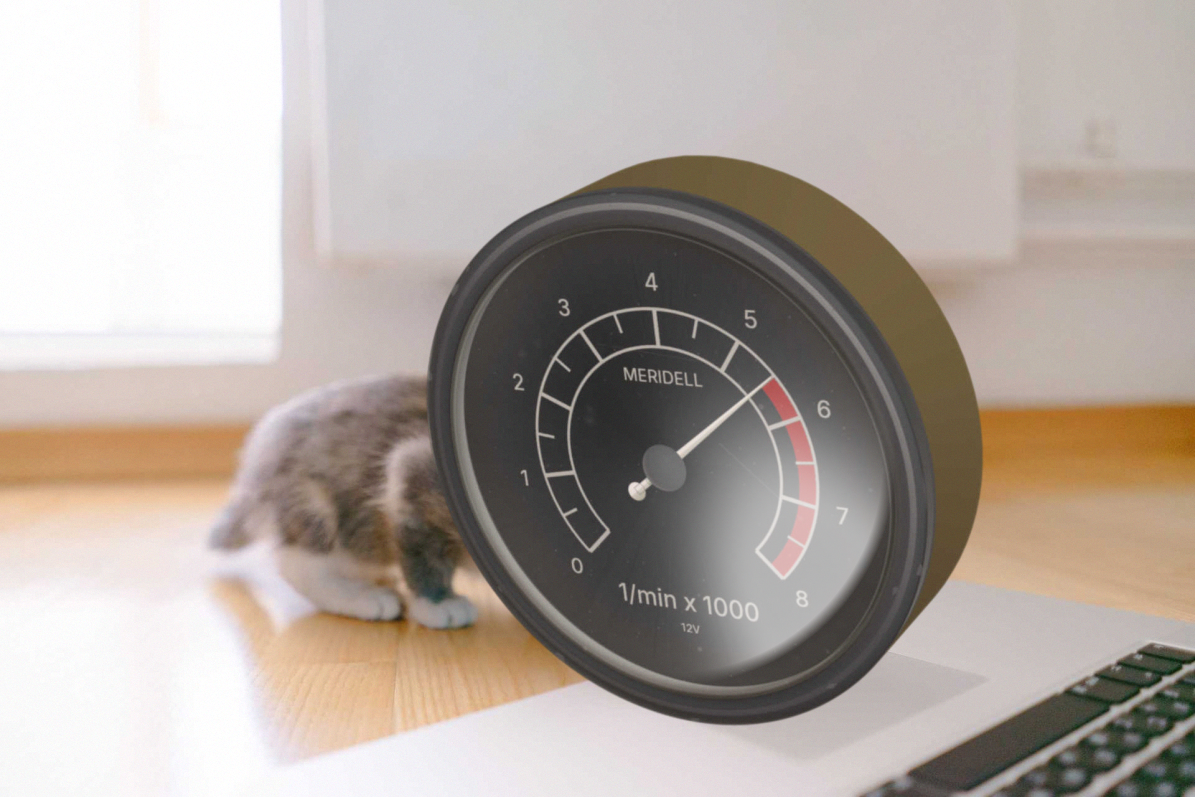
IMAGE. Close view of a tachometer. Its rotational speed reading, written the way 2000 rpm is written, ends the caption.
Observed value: 5500 rpm
